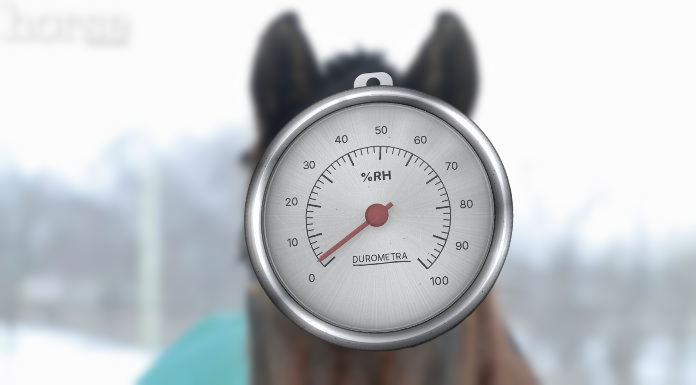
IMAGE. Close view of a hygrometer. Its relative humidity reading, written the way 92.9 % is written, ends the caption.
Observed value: 2 %
